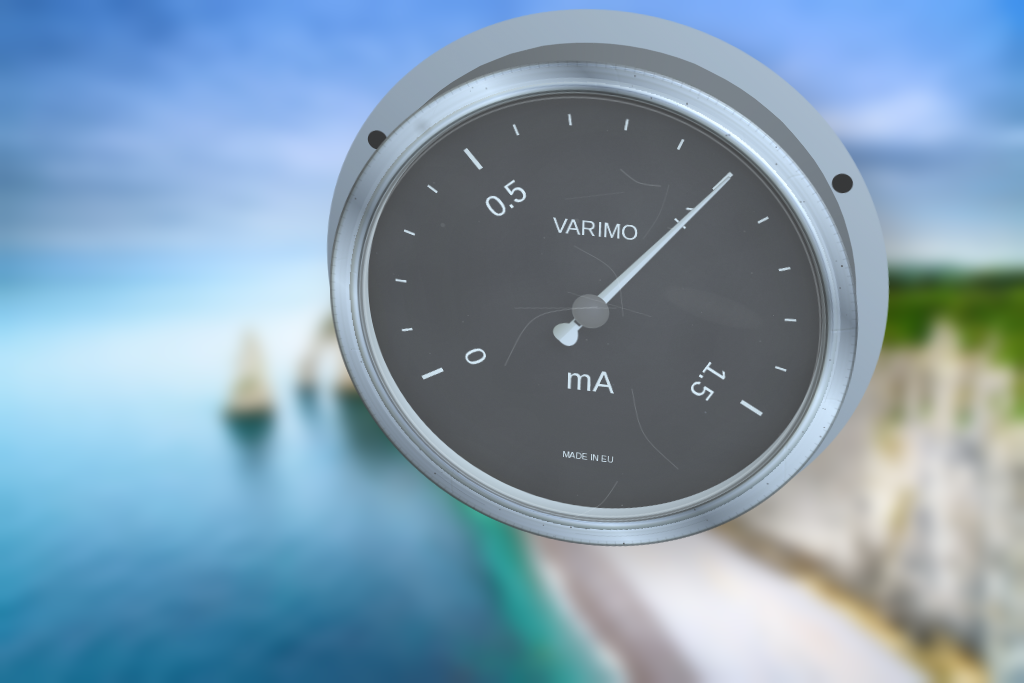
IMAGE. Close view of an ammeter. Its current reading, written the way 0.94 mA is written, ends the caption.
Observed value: 1 mA
